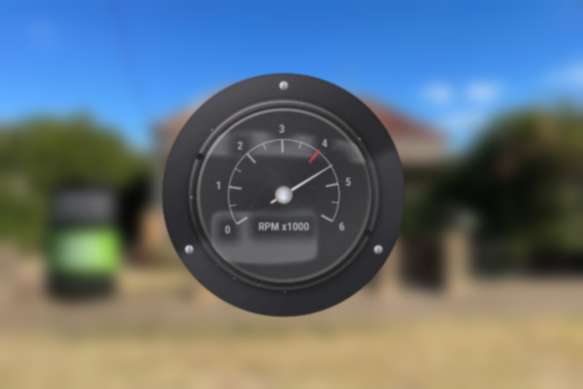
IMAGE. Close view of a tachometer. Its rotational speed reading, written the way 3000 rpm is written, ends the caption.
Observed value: 4500 rpm
